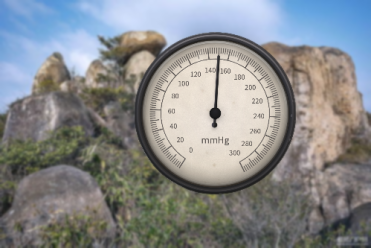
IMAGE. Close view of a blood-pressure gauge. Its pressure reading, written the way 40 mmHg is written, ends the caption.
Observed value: 150 mmHg
